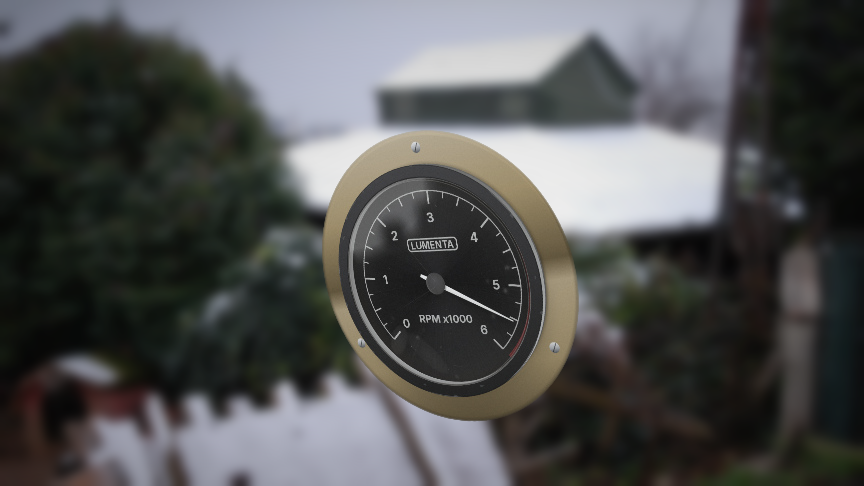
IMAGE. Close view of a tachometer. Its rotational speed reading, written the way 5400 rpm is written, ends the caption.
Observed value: 5500 rpm
